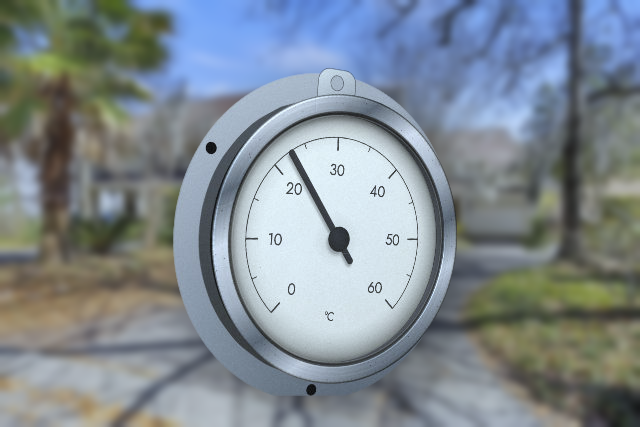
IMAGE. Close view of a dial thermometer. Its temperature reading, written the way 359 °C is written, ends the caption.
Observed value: 22.5 °C
